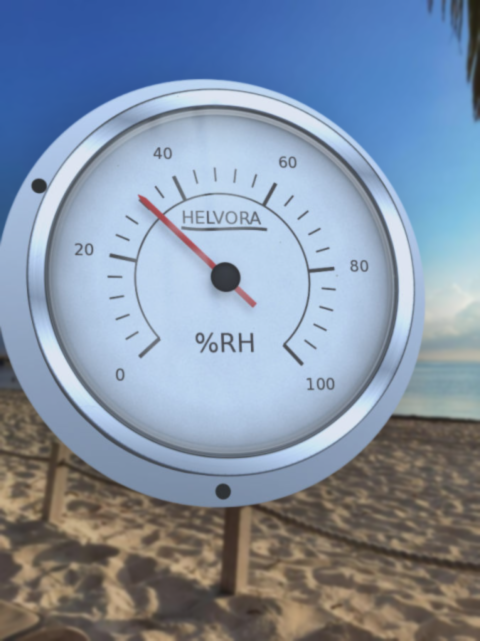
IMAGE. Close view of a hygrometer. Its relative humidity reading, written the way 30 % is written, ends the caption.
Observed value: 32 %
